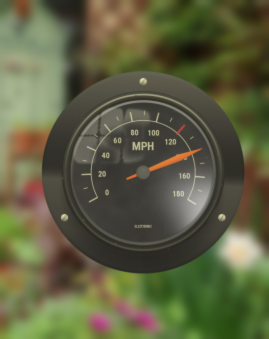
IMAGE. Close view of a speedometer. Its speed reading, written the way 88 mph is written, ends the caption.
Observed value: 140 mph
